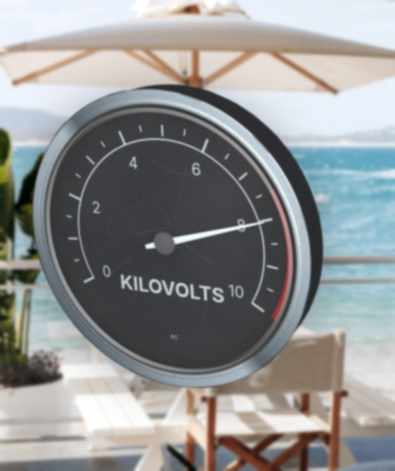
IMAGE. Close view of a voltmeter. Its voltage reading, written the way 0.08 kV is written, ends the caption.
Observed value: 8 kV
